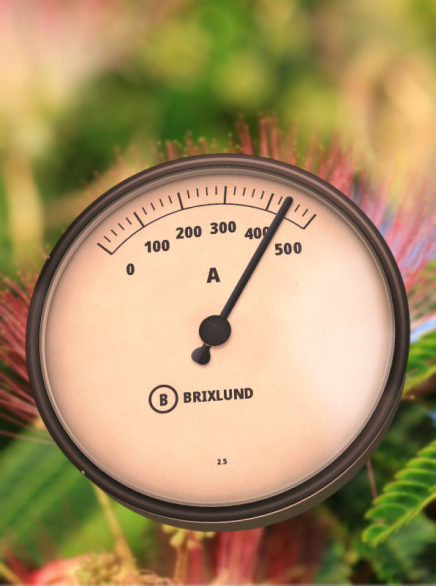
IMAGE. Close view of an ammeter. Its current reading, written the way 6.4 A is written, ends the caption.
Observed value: 440 A
